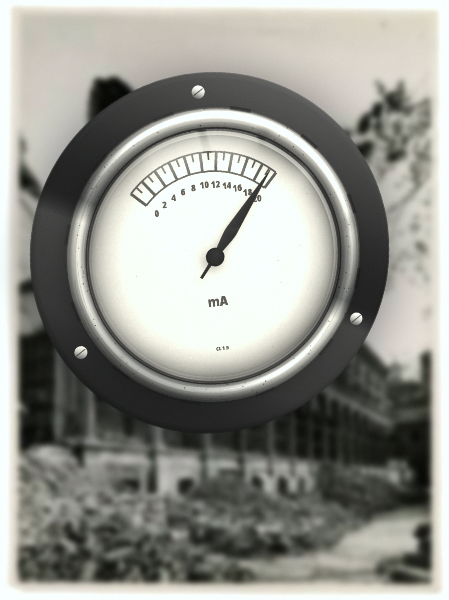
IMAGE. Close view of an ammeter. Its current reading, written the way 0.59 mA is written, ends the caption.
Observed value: 19 mA
